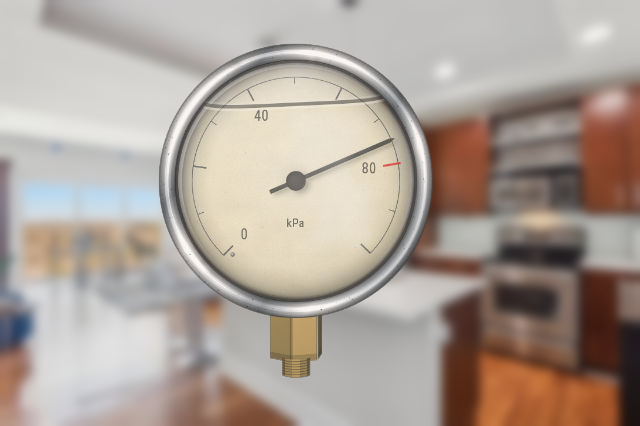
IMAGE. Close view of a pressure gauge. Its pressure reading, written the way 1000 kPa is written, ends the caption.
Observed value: 75 kPa
